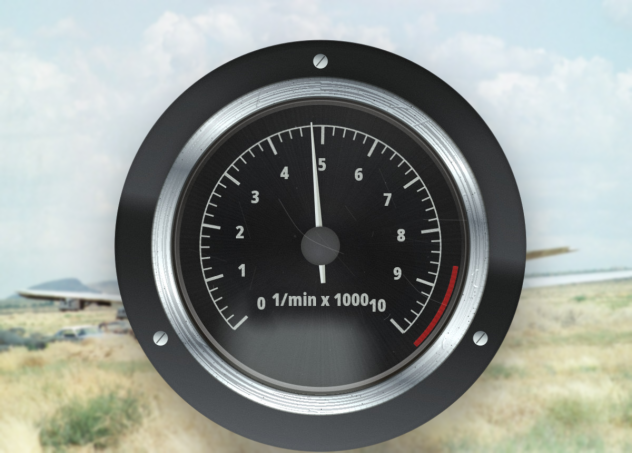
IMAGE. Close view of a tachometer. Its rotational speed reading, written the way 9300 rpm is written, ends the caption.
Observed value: 4800 rpm
